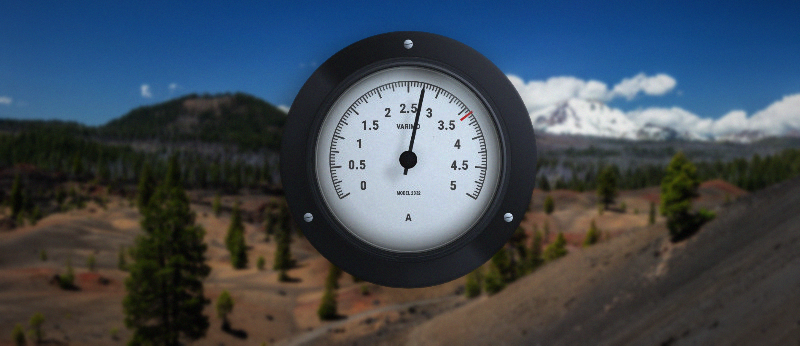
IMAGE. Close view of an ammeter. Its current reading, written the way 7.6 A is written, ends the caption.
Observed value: 2.75 A
